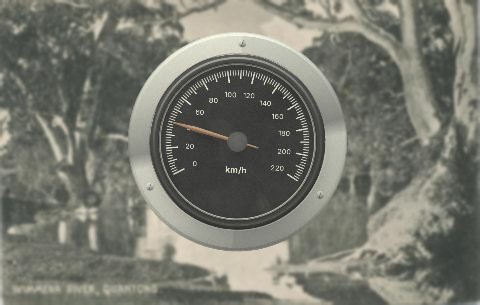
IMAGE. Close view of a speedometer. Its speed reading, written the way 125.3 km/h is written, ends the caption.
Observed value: 40 km/h
